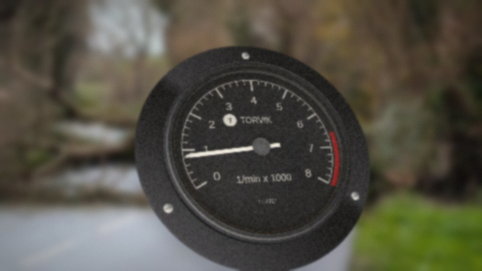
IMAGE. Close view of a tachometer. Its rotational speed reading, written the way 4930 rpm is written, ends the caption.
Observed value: 800 rpm
